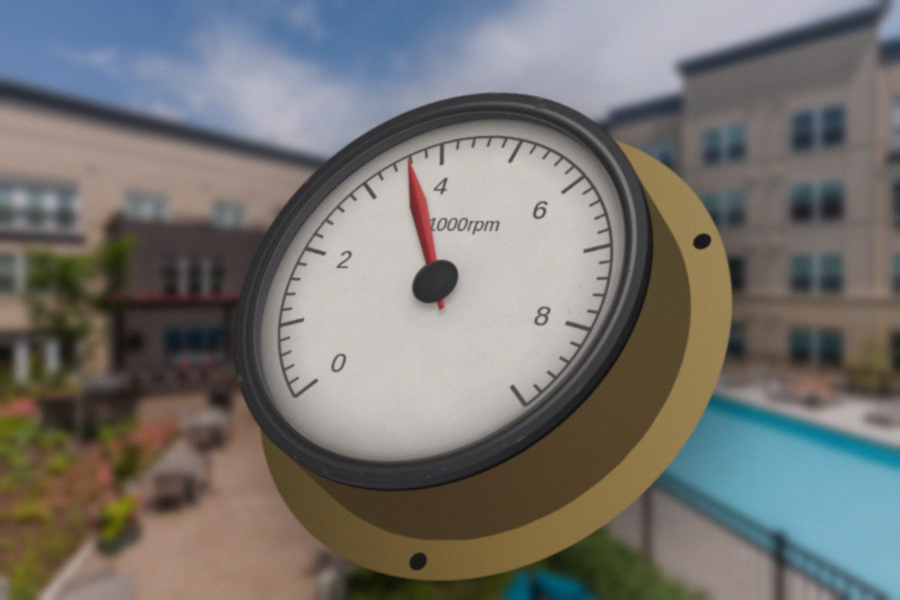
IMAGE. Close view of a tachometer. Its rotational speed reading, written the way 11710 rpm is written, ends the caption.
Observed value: 3600 rpm
